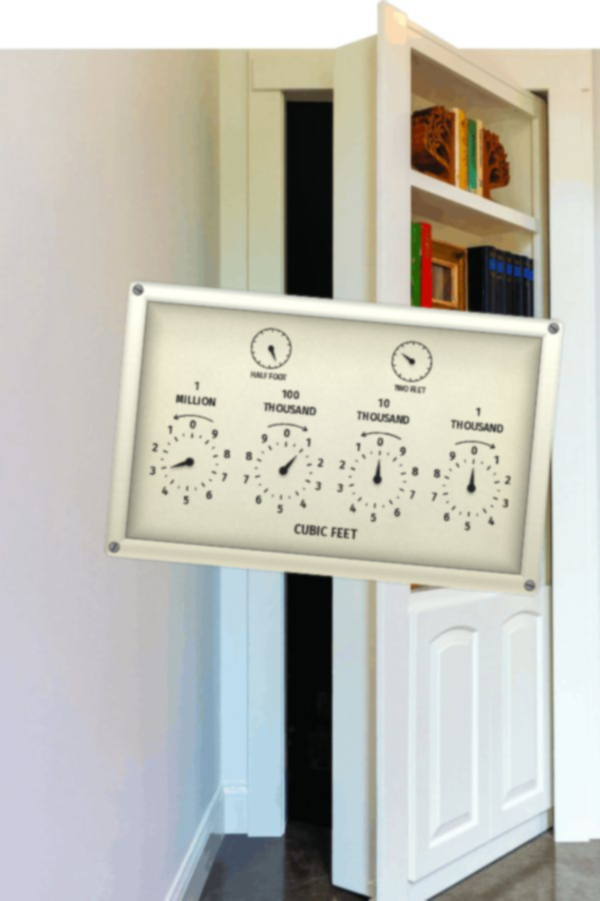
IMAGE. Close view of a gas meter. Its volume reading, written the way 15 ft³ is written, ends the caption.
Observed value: 310000 ft³
